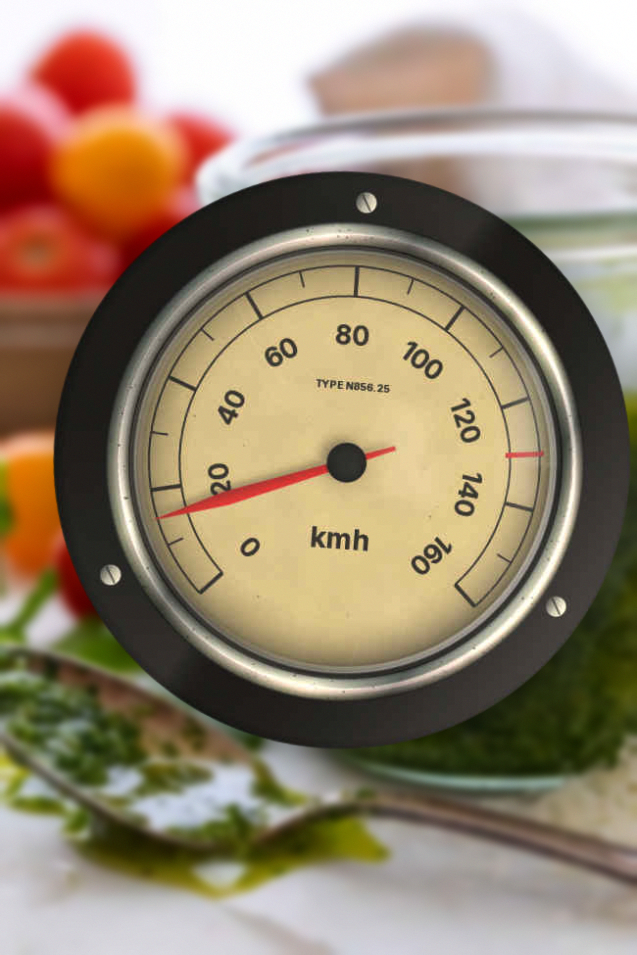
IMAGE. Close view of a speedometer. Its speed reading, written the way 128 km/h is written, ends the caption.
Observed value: 15 km/h
